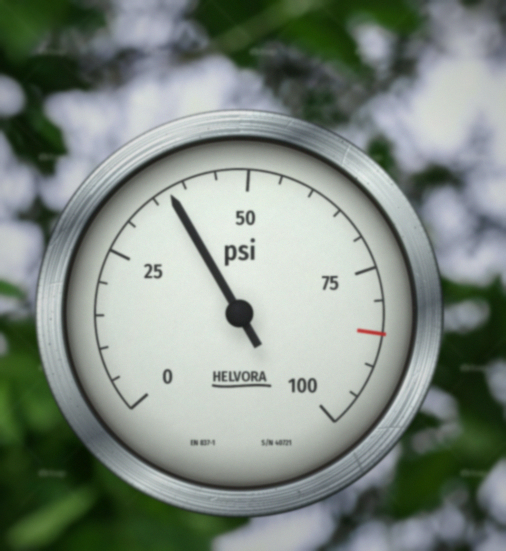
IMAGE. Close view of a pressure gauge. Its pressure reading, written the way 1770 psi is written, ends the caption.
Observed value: 37.5 psi
